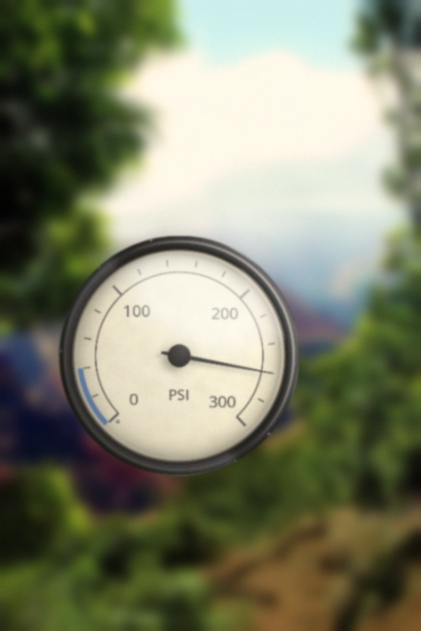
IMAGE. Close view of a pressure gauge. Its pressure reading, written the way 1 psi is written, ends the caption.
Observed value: 260 psi
